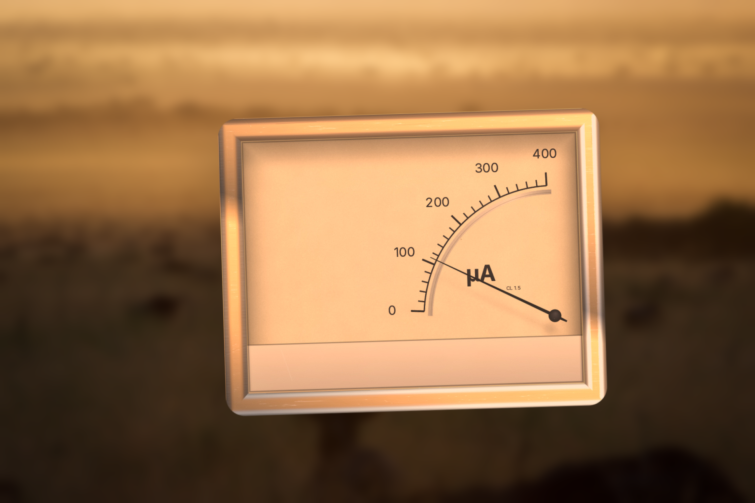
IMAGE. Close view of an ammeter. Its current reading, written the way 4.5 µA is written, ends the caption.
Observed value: 110 µA
